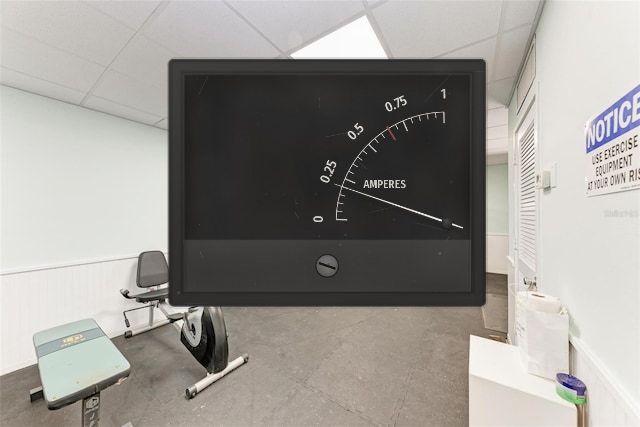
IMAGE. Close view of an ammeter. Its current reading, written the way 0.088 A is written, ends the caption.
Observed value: 0.2 A
